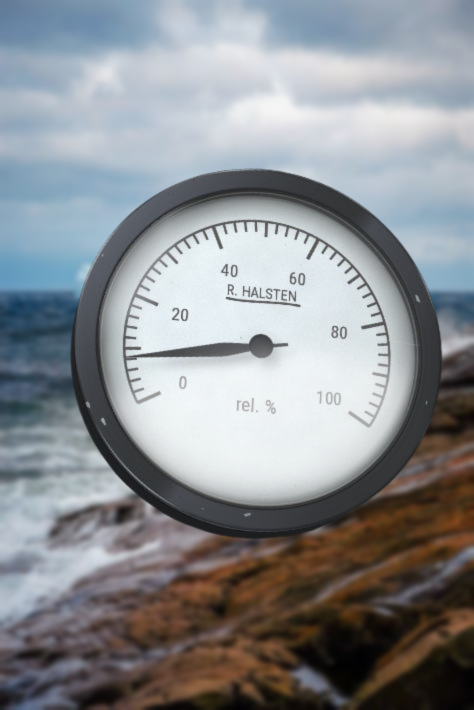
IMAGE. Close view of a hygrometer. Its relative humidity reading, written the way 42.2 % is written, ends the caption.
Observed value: 8 %
